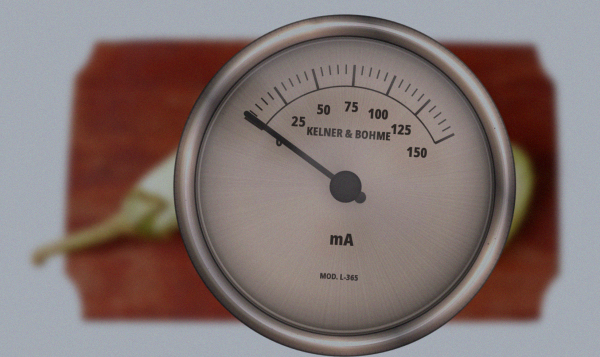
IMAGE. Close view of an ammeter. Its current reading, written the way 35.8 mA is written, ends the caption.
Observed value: 2.5 mA
